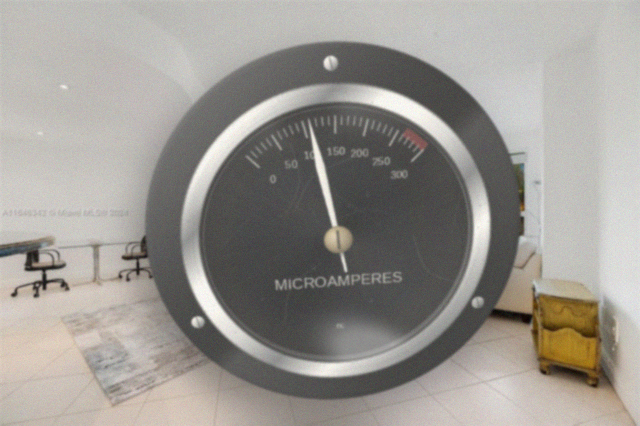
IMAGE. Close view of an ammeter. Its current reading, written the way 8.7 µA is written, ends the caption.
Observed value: 110 µA
